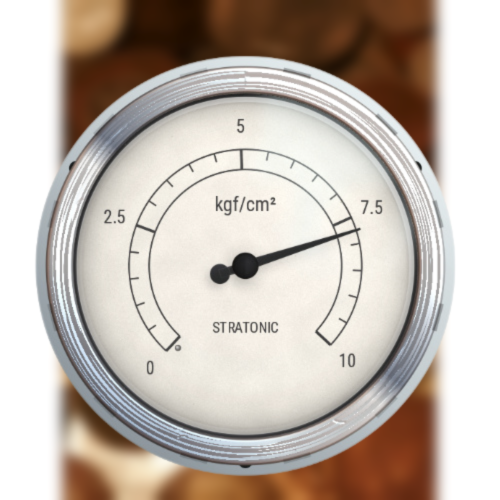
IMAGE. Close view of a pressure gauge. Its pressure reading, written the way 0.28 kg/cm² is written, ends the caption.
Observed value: 7.75 kg/cm²
